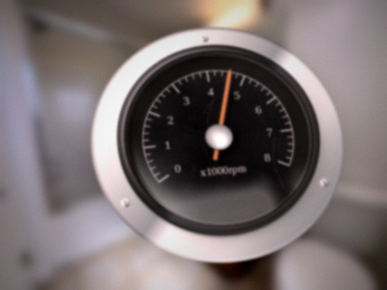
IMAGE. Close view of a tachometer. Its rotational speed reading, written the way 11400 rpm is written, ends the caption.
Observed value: 4600 rpm
